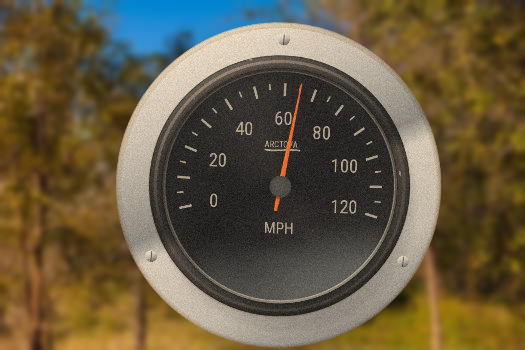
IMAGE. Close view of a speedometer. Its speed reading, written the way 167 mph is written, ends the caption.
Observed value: 65 mph
